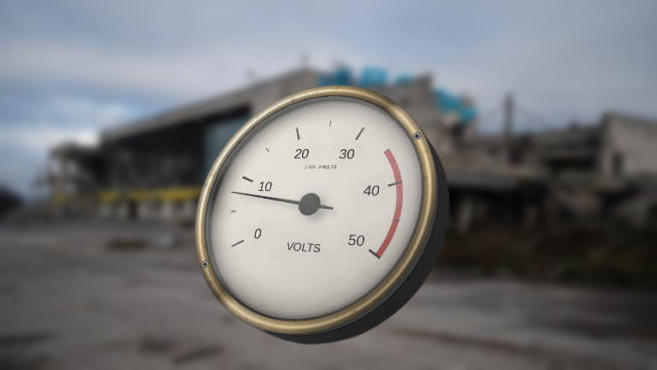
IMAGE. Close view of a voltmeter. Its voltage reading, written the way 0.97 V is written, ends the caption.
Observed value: 7.5 V
